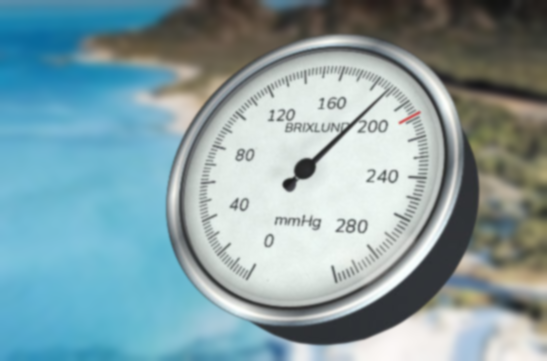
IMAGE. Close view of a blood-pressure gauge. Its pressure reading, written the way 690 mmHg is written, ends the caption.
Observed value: 190 mmHg
